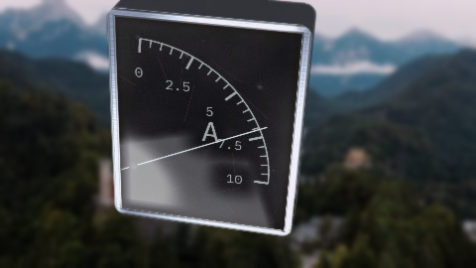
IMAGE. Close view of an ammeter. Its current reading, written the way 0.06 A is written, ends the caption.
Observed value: 7 A
